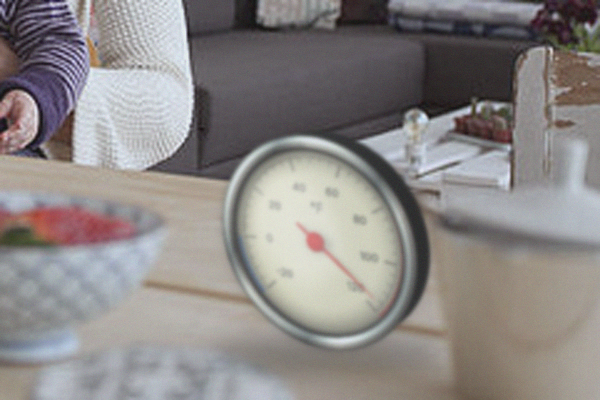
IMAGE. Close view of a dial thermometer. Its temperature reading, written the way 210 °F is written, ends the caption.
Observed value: 116 °F
